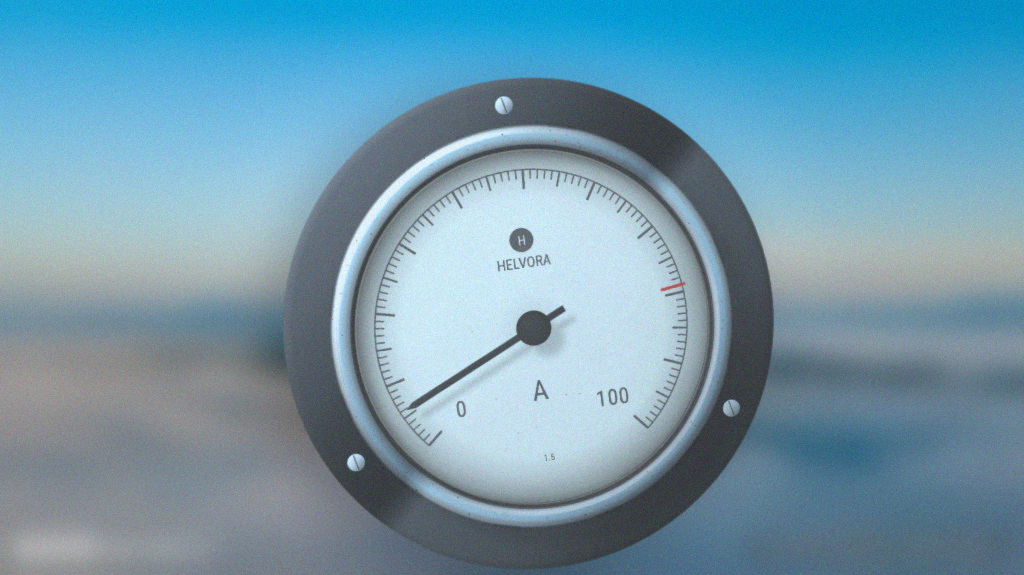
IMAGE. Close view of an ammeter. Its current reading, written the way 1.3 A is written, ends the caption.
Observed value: 6 A
